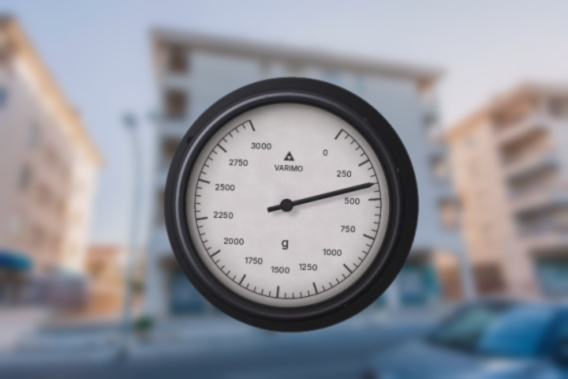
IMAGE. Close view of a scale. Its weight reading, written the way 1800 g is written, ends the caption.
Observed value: 400 g
